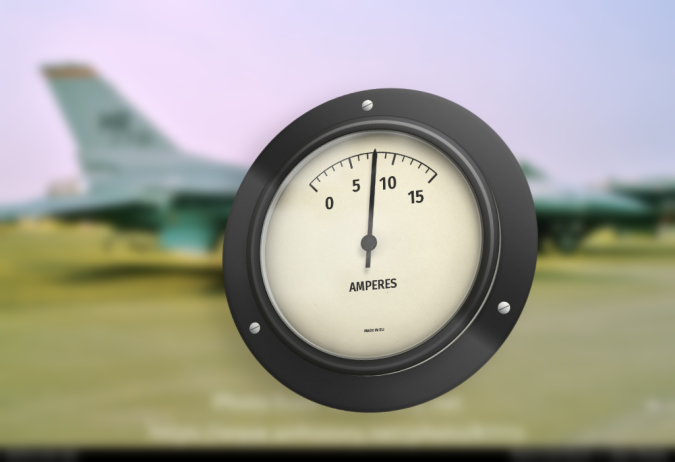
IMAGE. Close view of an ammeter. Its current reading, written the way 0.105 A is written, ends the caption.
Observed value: 8 A
